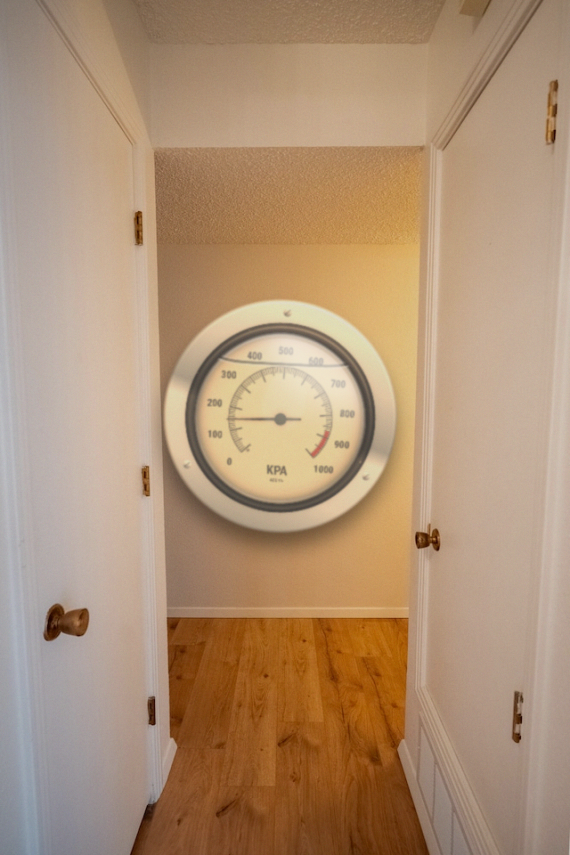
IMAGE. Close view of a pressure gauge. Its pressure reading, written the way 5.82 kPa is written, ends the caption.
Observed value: 150 kPa
